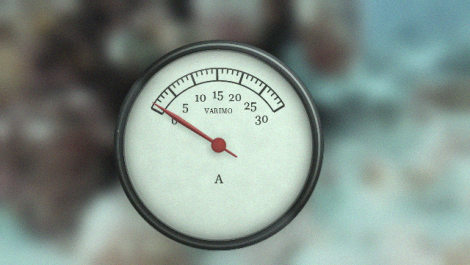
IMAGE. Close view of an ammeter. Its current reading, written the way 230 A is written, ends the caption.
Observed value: 1 A
